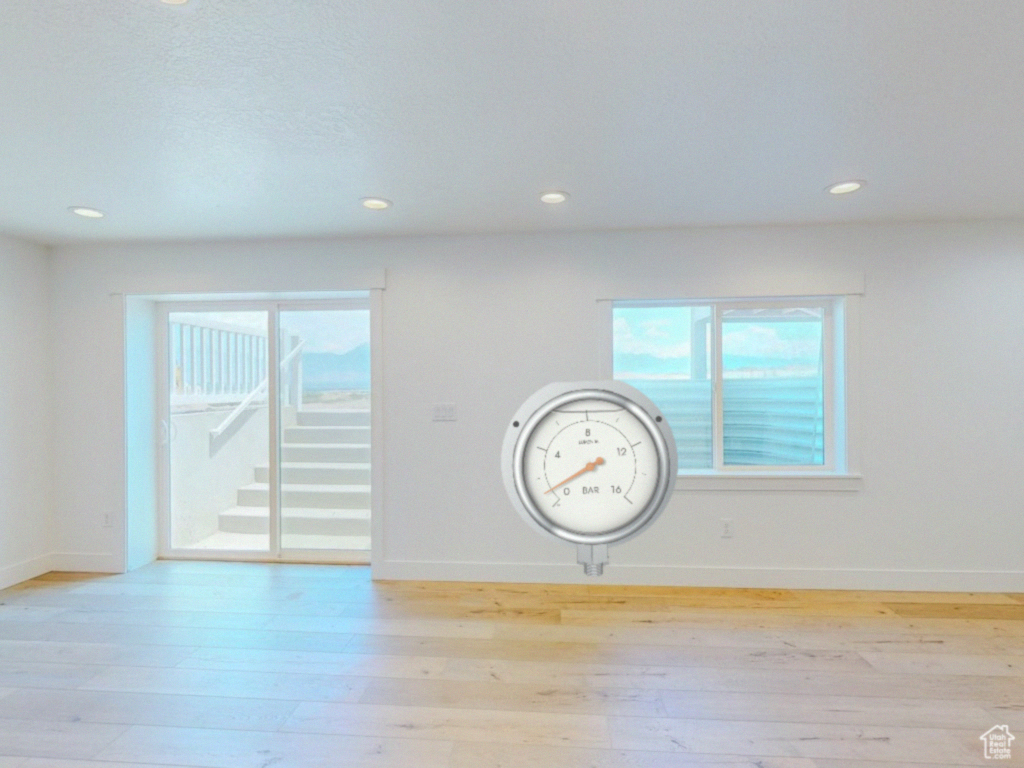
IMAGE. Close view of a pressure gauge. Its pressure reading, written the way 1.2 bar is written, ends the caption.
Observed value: 1 bar
